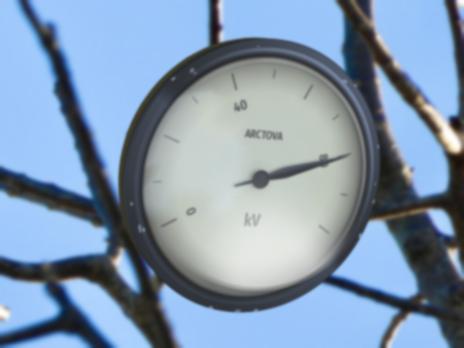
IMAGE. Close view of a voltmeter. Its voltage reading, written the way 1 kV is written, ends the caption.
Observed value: 80 kV
